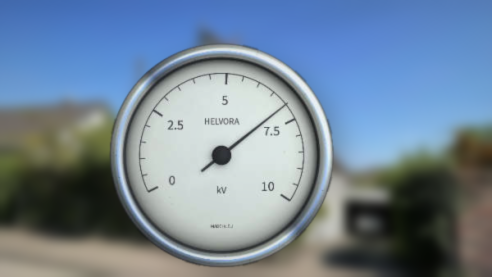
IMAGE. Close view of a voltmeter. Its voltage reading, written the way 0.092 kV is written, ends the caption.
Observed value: 7 kV
